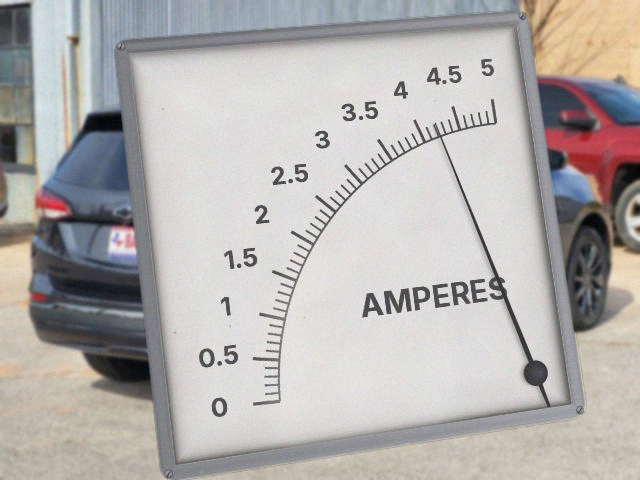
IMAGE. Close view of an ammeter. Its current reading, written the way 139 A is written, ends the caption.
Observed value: 4.2 A
